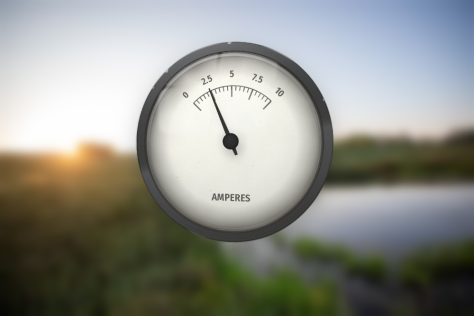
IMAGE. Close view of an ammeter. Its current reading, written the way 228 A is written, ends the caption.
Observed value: 2.5 A
